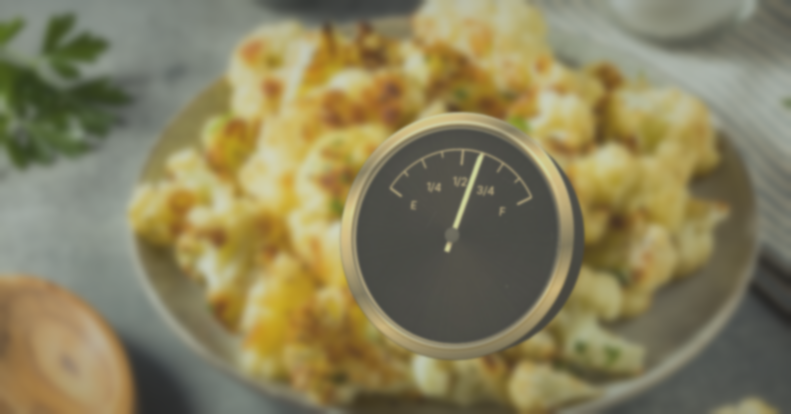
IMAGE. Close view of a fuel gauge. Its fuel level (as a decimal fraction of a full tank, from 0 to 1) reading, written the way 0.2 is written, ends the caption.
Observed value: 0.625
